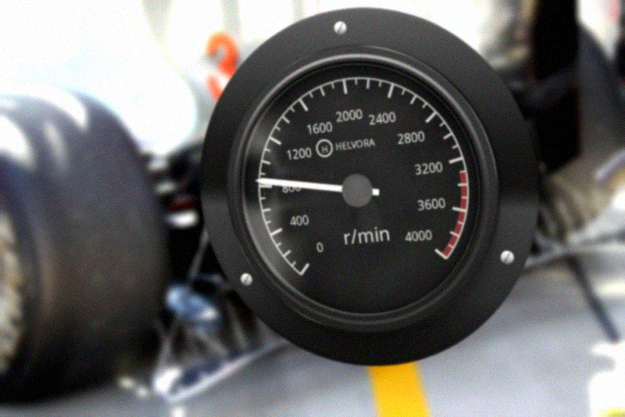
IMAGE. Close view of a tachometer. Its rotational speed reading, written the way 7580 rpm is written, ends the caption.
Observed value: 850 rpm
